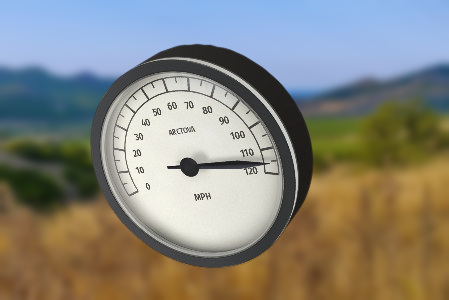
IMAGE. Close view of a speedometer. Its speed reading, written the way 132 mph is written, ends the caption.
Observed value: 115 mph
